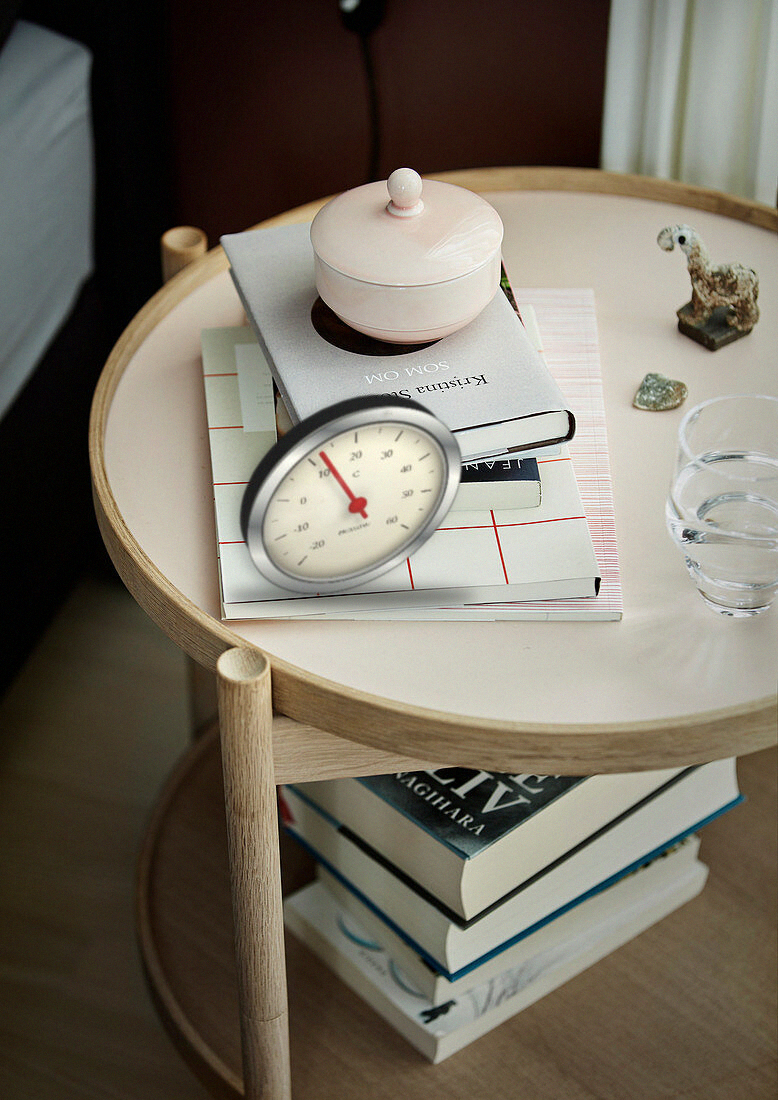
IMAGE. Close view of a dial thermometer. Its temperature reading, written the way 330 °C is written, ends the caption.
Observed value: 12.5 °C
